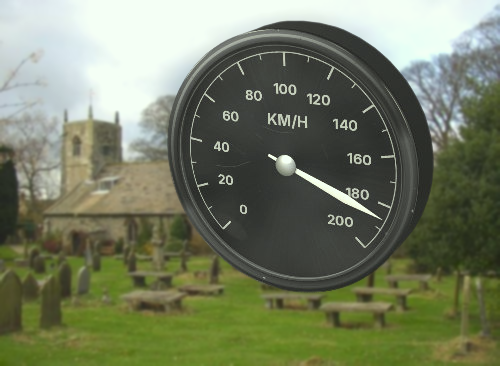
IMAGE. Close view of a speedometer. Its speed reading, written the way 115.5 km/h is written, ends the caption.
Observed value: 185 km/h
